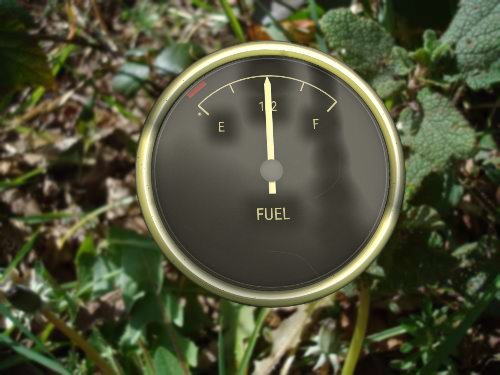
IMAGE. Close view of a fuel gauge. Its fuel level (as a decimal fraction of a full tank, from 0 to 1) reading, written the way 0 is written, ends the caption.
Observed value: 0.5
